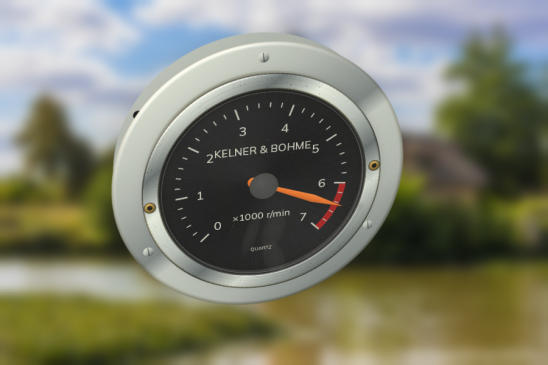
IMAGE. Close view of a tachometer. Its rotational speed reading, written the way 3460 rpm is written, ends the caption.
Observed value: 6400 rpm
